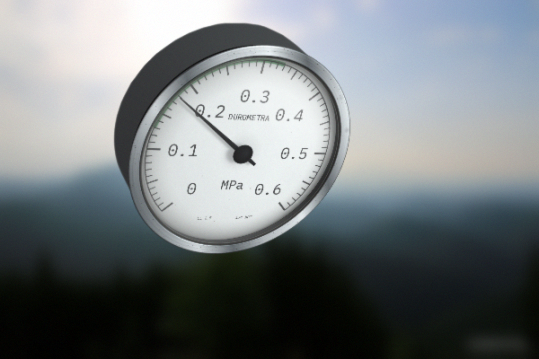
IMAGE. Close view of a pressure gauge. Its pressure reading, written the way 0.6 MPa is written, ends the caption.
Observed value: 0.18 MPa
